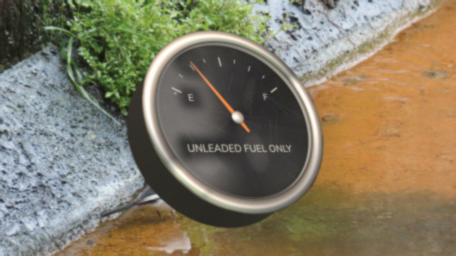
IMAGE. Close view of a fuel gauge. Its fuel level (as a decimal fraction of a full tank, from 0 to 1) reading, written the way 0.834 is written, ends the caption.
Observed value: 0.25
